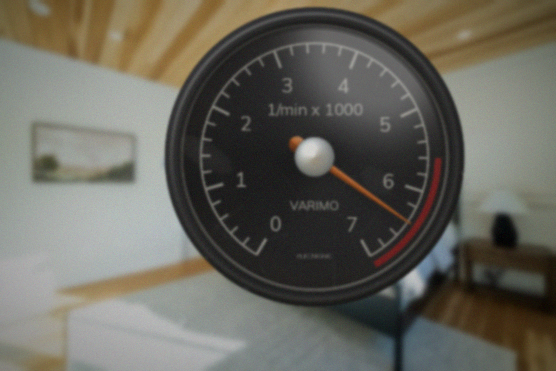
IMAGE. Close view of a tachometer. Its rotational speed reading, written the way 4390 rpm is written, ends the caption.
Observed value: 6400 rpm
